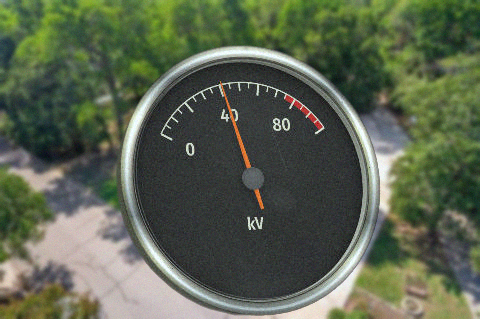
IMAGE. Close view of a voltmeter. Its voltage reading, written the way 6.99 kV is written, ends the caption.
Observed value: 40 kV
